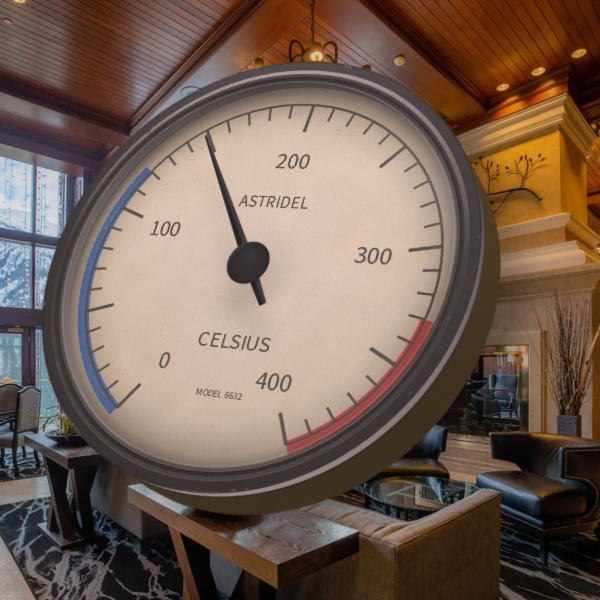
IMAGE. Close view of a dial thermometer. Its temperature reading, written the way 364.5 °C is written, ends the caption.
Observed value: 150 °C
